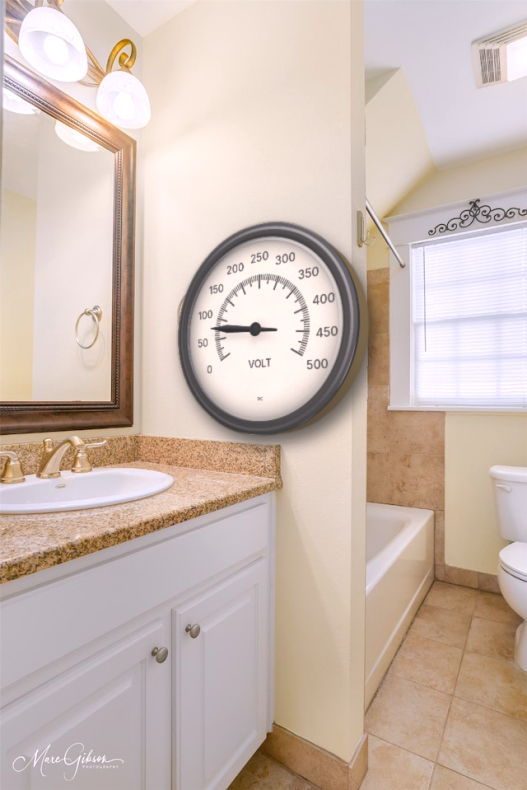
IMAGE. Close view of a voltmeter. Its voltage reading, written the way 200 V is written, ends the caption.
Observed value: 75 V
